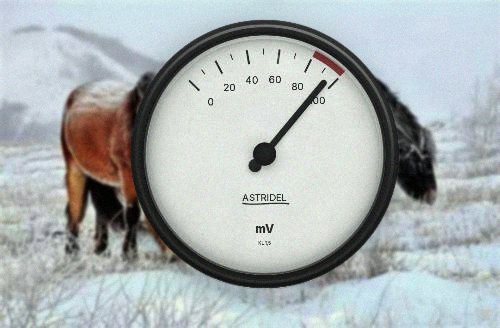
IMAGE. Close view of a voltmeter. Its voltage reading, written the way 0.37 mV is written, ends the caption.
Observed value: 95 mV
